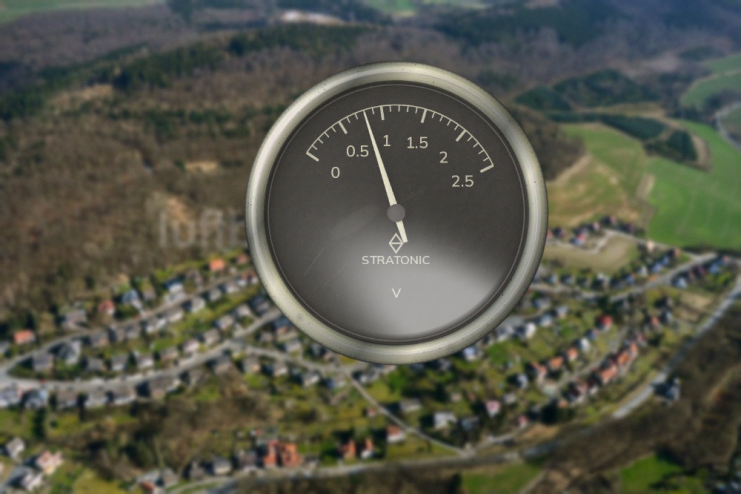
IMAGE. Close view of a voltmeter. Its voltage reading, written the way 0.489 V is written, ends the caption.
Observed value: 0.8 V
